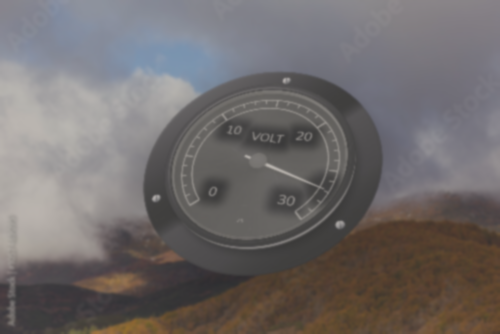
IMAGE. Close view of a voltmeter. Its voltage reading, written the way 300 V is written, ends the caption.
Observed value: 27 V
